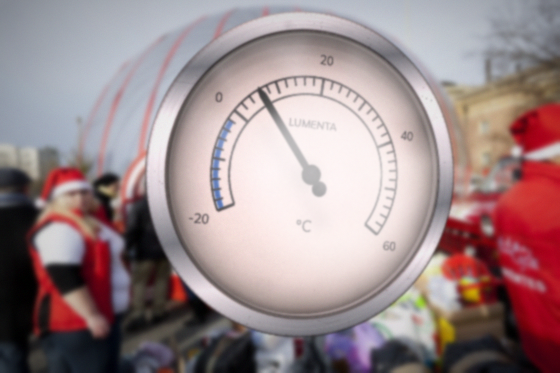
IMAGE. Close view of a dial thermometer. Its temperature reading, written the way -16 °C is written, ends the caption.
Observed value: 6 °C
